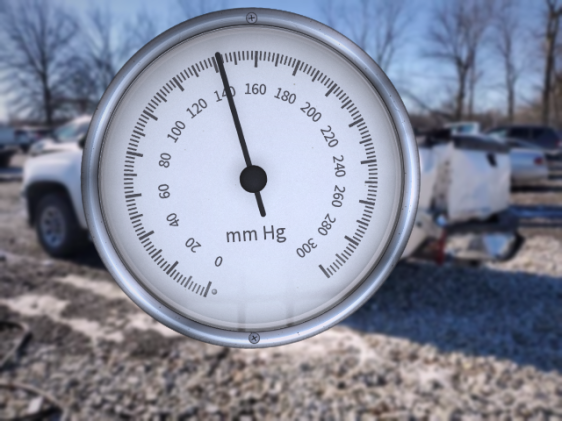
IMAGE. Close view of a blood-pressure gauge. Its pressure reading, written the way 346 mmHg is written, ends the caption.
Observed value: 142 mmHg
